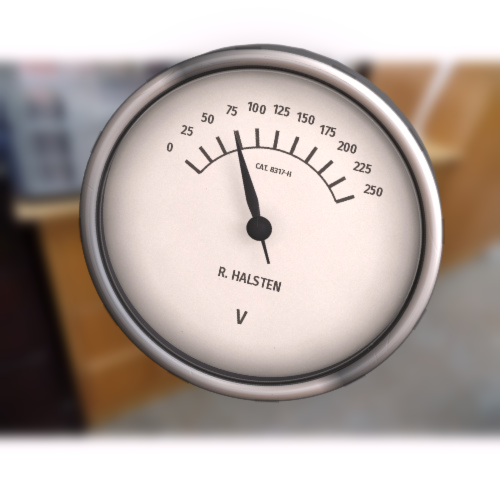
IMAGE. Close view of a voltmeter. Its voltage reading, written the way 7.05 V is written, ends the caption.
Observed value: 75 V
